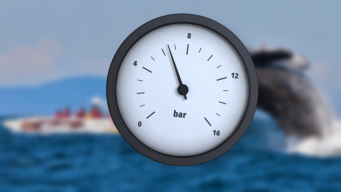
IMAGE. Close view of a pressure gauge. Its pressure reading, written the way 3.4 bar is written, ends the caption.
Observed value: 6.5 bar
